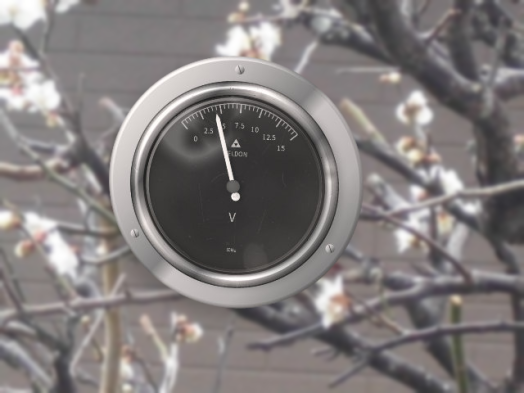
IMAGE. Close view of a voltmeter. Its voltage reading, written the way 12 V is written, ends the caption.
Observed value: 4.5 V
